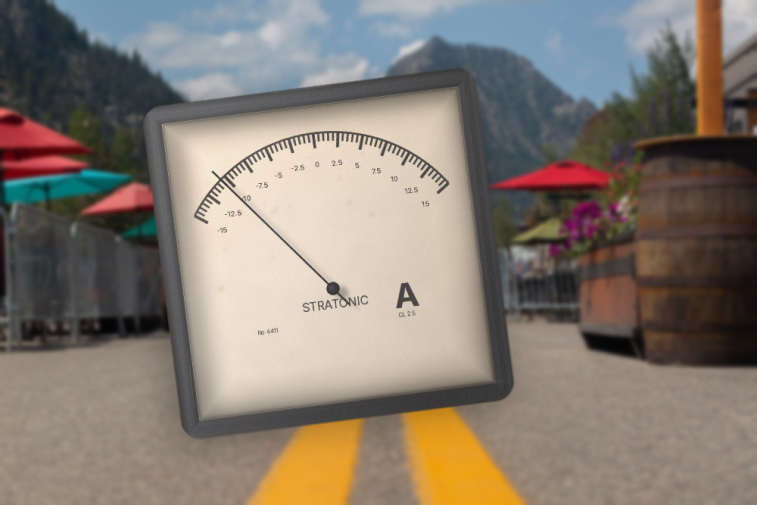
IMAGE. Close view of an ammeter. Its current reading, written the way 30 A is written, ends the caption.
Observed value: -10.5 A
